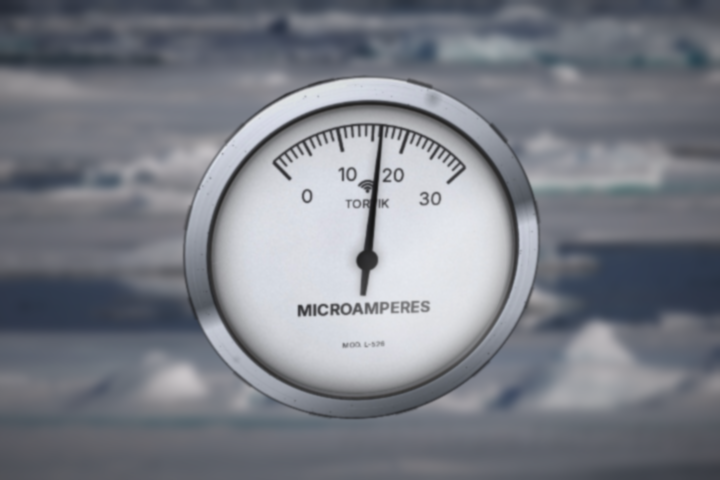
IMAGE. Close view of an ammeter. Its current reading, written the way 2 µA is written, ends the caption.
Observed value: 16 µA
